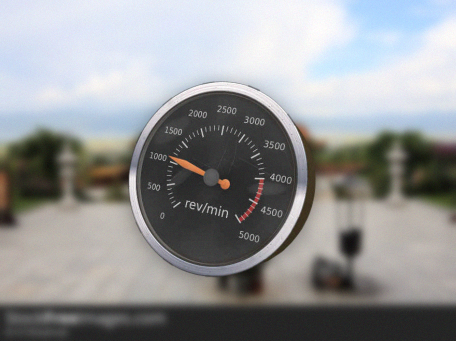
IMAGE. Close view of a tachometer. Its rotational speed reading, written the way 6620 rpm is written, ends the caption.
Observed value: 1100 rpm
